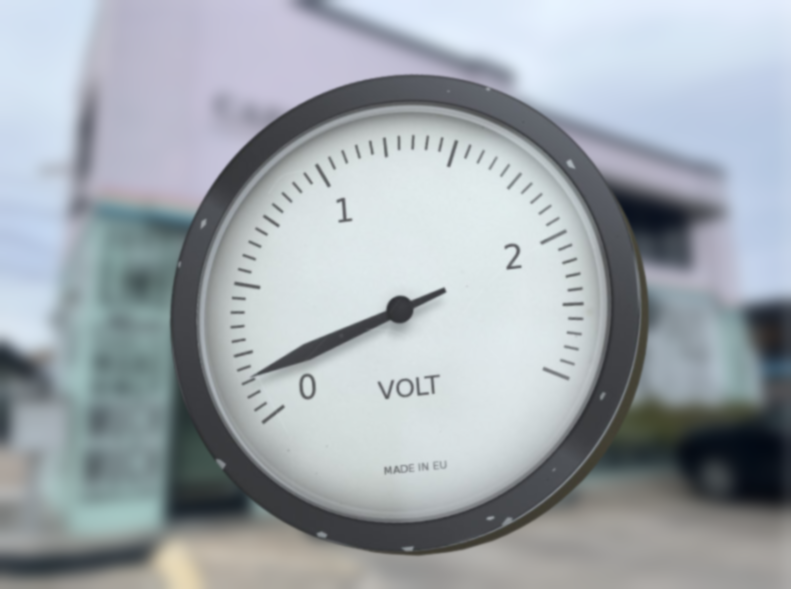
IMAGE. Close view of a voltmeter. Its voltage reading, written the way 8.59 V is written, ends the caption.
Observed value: 0.15 V
